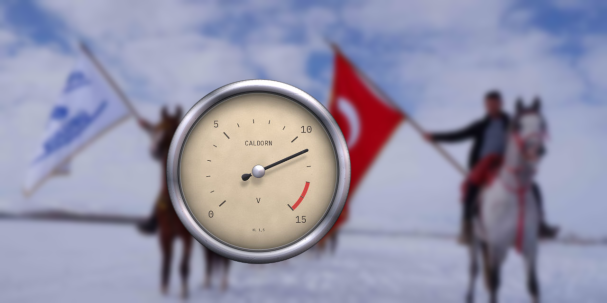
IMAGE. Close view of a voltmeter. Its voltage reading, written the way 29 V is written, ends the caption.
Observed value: 11 V
